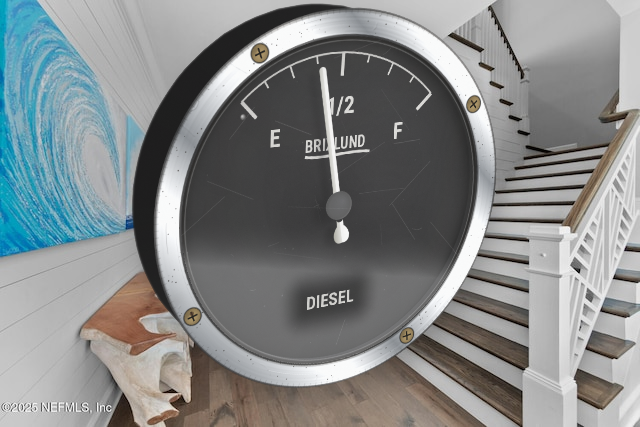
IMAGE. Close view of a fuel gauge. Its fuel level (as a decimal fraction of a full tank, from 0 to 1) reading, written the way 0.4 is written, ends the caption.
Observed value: 0.375
